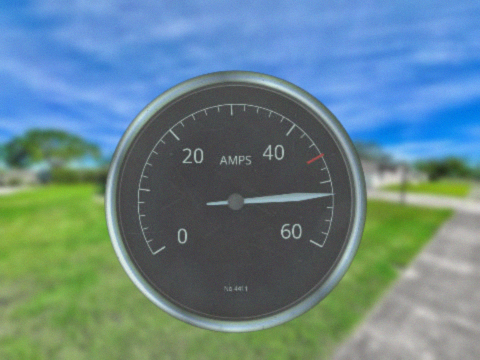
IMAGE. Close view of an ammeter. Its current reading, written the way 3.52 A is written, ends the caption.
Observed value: 52 A
